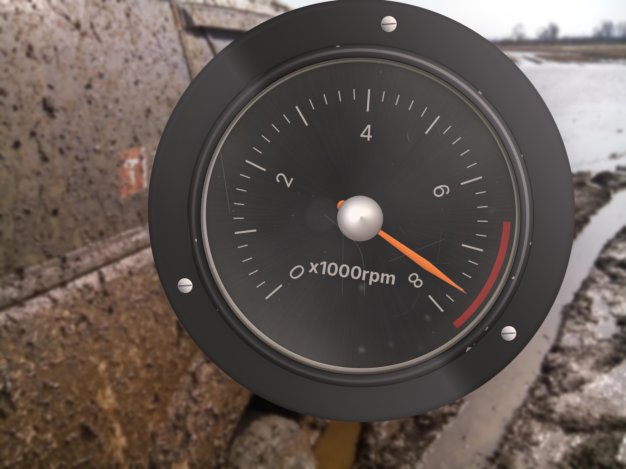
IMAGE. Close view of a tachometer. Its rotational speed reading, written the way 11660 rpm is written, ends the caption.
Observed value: 7600 rpm
